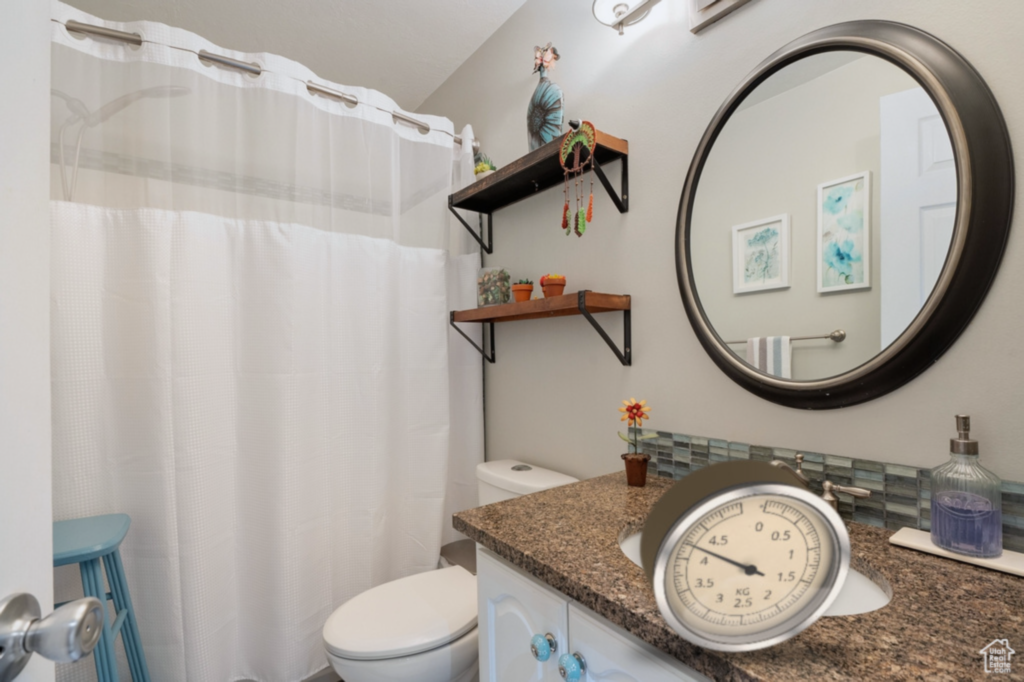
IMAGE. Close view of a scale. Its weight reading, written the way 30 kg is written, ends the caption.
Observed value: 4.25 kg
